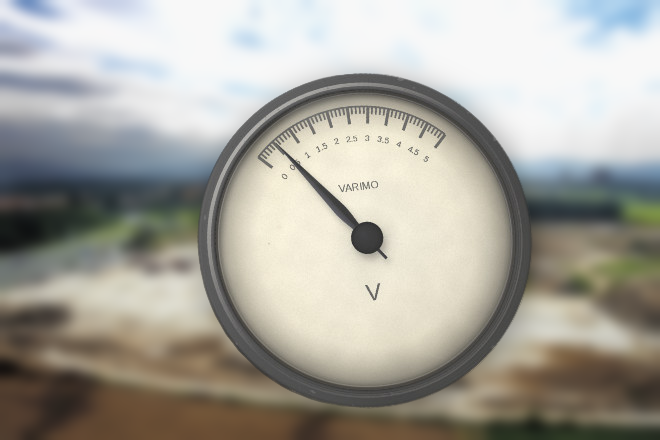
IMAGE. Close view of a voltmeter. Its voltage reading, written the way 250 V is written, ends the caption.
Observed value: 0.5 V
